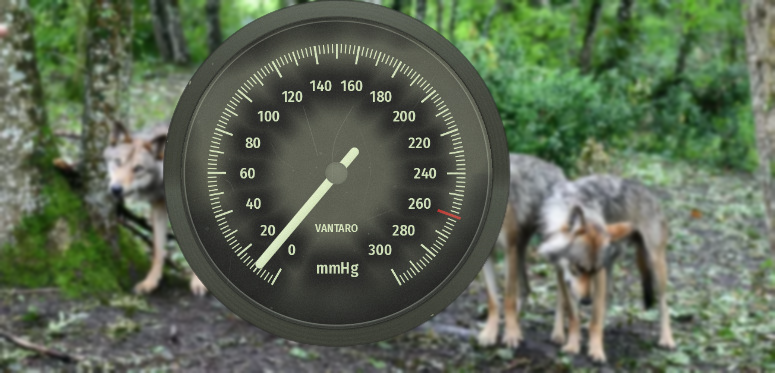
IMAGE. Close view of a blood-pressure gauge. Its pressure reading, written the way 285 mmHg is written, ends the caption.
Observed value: 10 mmHg
